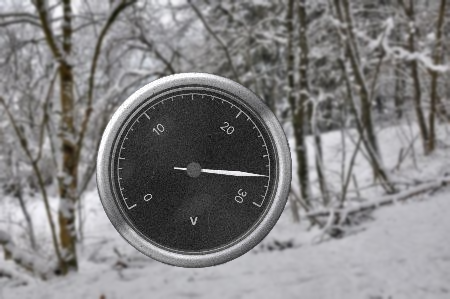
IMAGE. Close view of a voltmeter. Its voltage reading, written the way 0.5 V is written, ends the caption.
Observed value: 27 V
